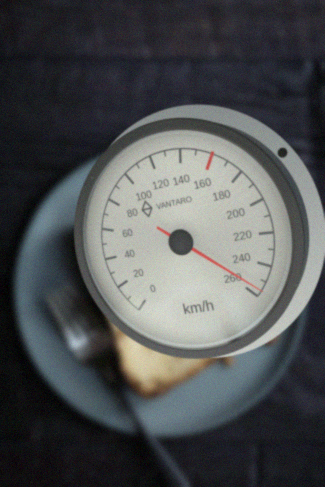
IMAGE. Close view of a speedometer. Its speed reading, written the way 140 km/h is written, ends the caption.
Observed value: 255 km/h
